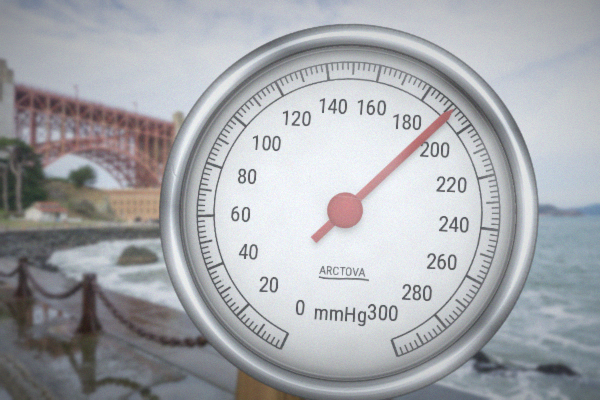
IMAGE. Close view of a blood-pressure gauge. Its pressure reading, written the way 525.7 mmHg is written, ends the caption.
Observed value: 192 mmHg
